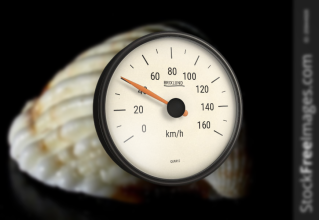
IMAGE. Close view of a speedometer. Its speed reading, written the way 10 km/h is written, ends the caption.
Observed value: 40 km/h
